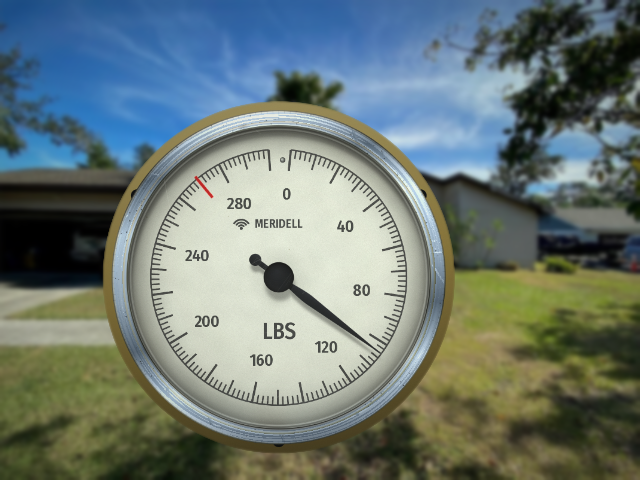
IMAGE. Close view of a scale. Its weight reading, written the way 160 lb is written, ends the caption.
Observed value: 104 lb
